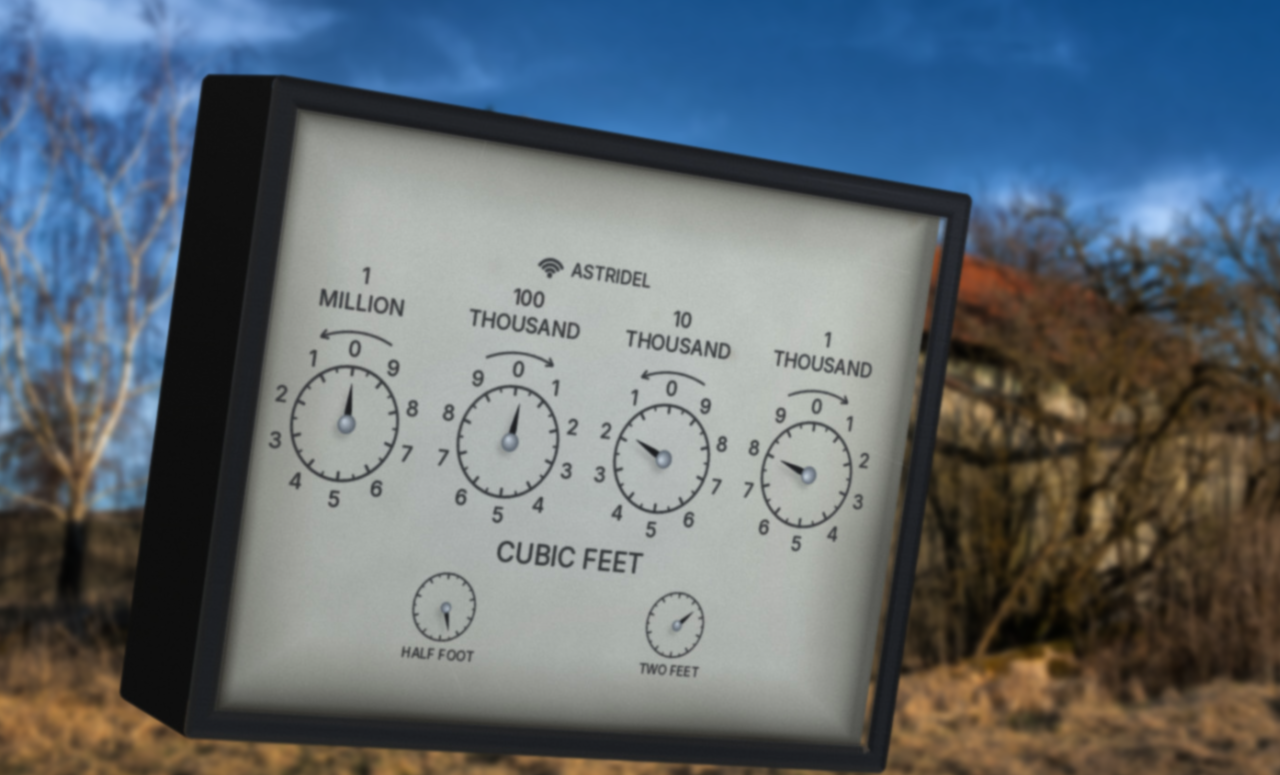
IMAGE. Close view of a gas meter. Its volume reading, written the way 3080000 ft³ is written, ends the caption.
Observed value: 1800 ft³
